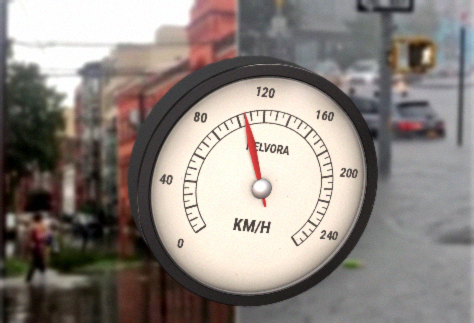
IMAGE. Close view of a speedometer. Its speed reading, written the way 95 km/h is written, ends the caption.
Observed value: 105 km/h
